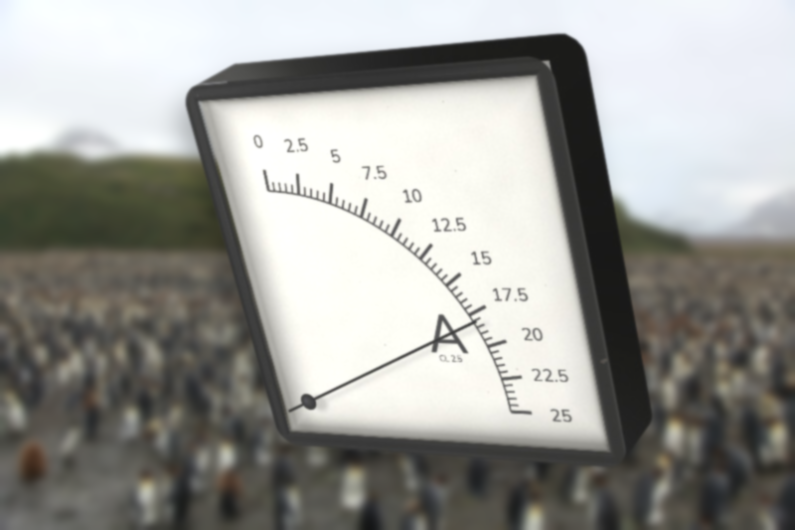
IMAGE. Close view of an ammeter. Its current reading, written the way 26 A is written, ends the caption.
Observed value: 18 A
